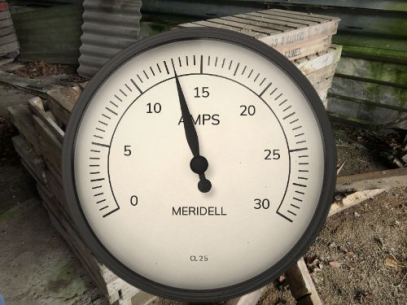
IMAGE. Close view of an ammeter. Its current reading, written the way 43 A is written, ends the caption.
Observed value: 13 A
